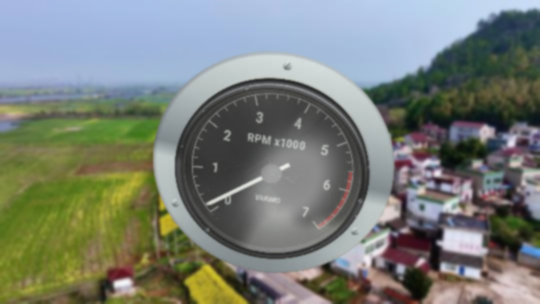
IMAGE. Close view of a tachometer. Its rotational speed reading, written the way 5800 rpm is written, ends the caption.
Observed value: 200 rpm
